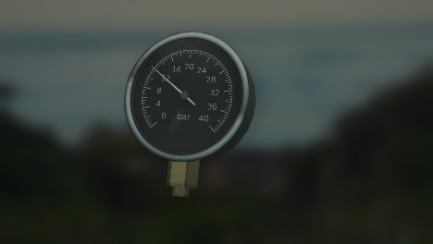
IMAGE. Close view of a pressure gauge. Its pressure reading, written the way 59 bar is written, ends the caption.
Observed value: 12 bar
